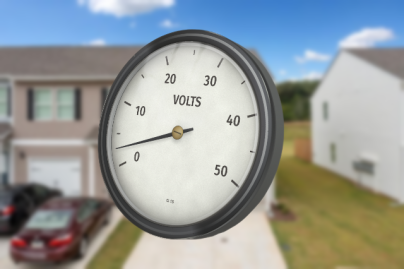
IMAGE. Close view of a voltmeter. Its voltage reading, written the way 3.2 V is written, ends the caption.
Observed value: 2.5 V
